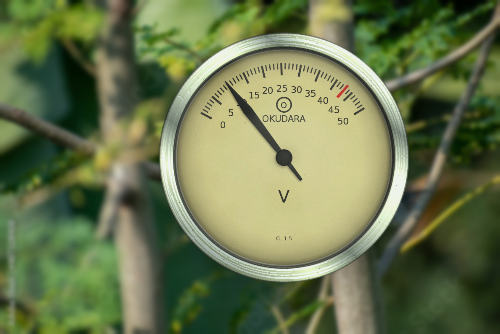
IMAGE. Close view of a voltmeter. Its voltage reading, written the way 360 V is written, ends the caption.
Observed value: 10 V
